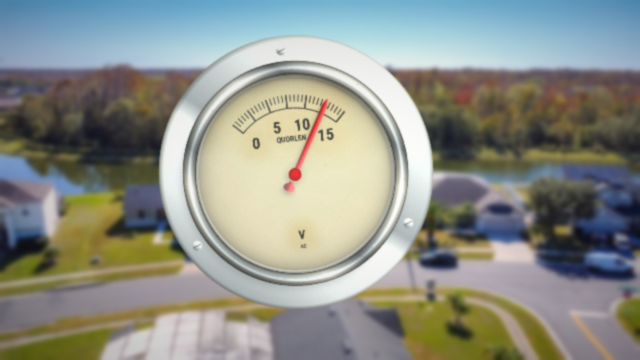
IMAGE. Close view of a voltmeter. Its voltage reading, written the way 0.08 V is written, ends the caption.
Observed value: 12.5 V
